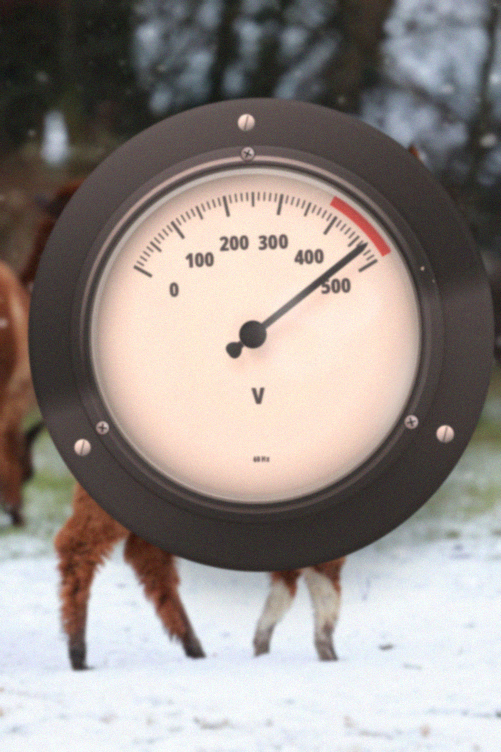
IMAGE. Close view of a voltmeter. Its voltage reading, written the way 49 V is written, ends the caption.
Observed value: 470 V
